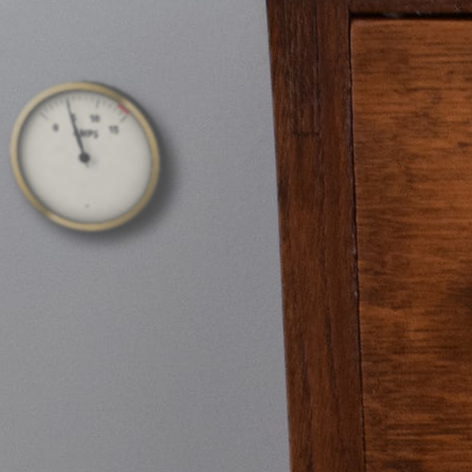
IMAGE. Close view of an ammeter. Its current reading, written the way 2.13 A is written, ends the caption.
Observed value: 5 A
